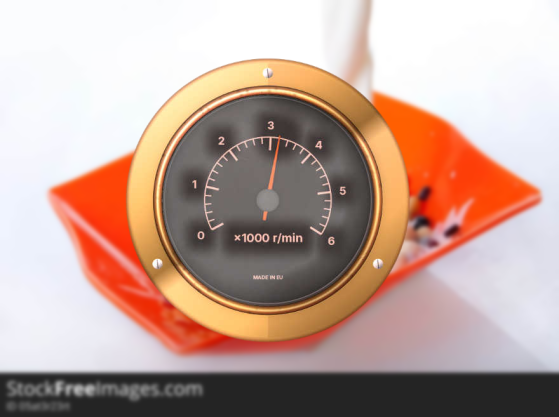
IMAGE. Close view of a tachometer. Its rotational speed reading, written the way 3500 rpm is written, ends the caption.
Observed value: 3200 rpm
